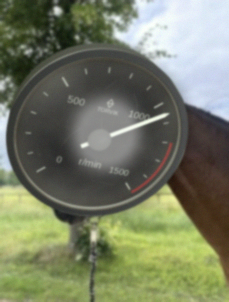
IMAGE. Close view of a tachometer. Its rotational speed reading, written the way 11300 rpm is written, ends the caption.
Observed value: 1050 rpm
